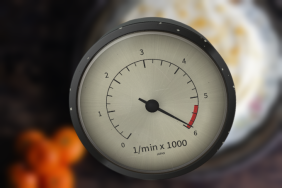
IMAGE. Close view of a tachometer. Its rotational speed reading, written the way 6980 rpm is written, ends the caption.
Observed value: 5875 rpm
